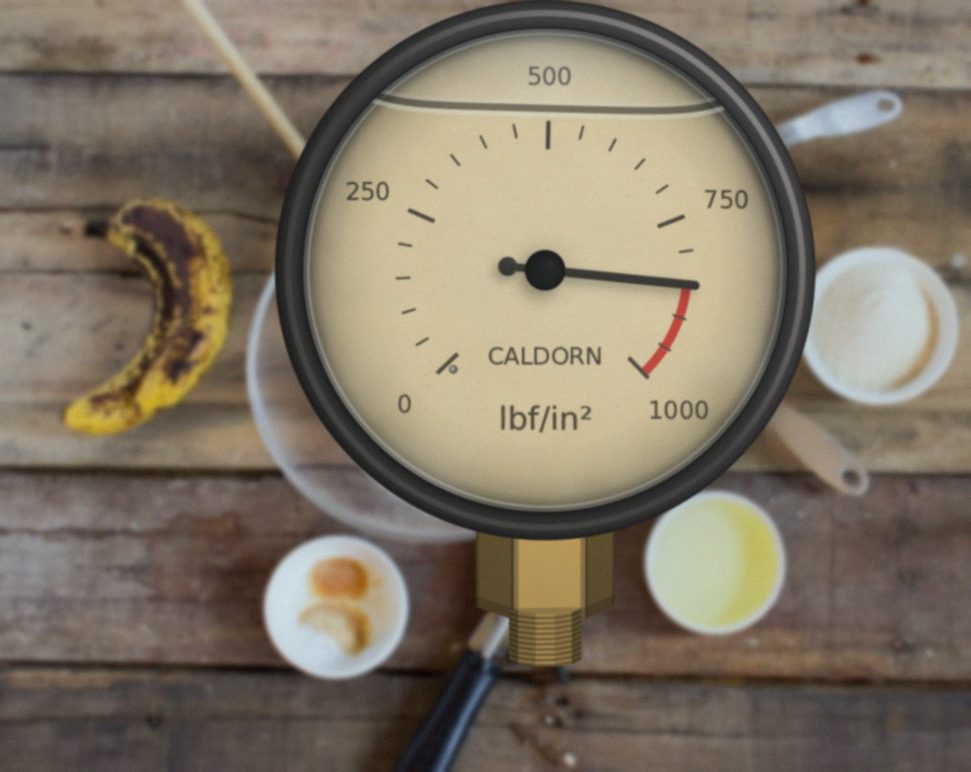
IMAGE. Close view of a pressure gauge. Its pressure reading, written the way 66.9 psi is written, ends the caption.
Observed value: 850 psi
